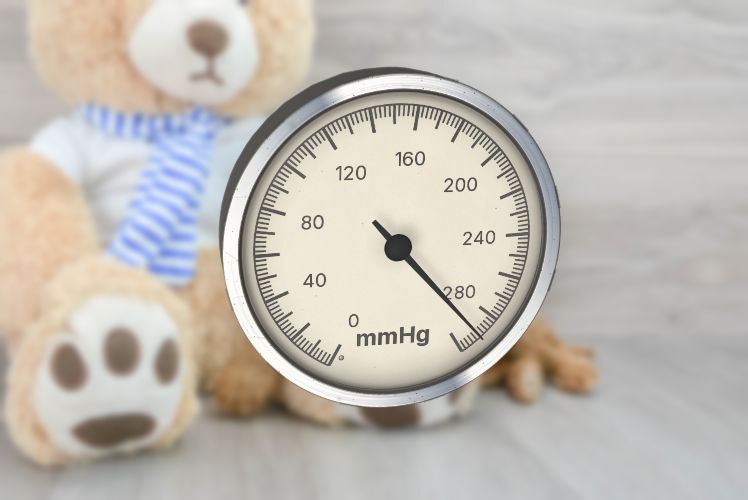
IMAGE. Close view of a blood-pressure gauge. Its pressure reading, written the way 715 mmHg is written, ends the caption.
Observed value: 290 mmHg
